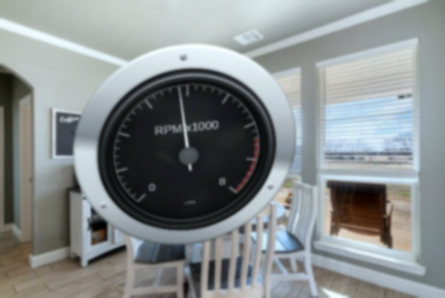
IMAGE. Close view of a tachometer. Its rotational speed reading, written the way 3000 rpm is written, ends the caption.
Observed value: 3800 rpm
